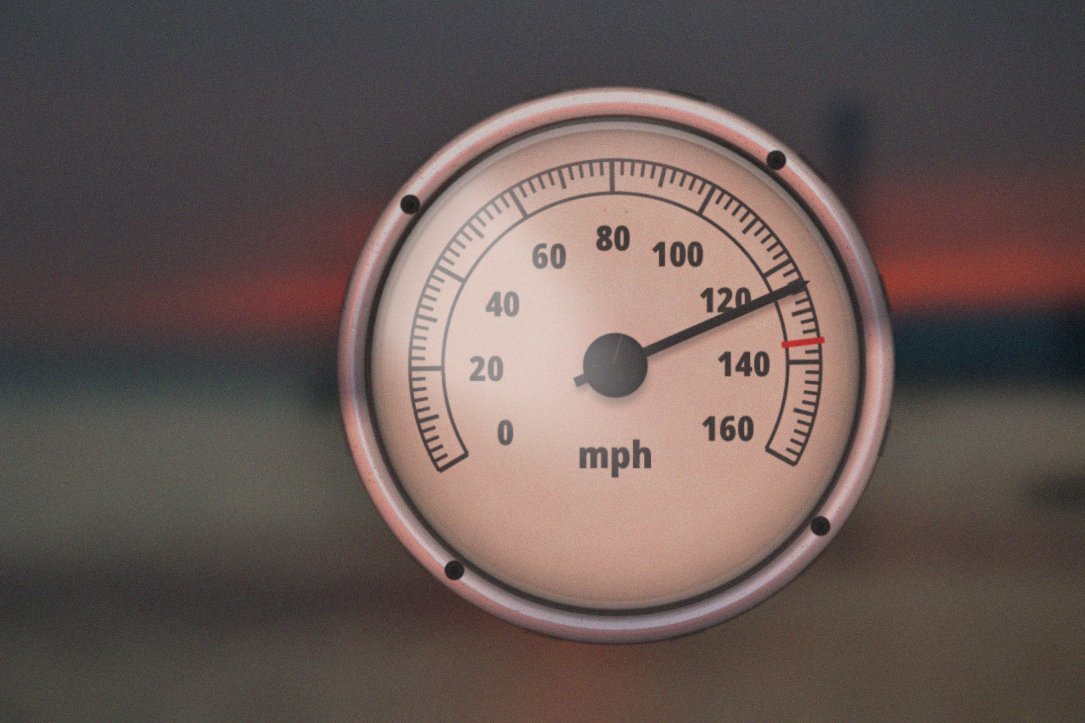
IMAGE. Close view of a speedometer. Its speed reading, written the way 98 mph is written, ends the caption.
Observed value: 125 mph
